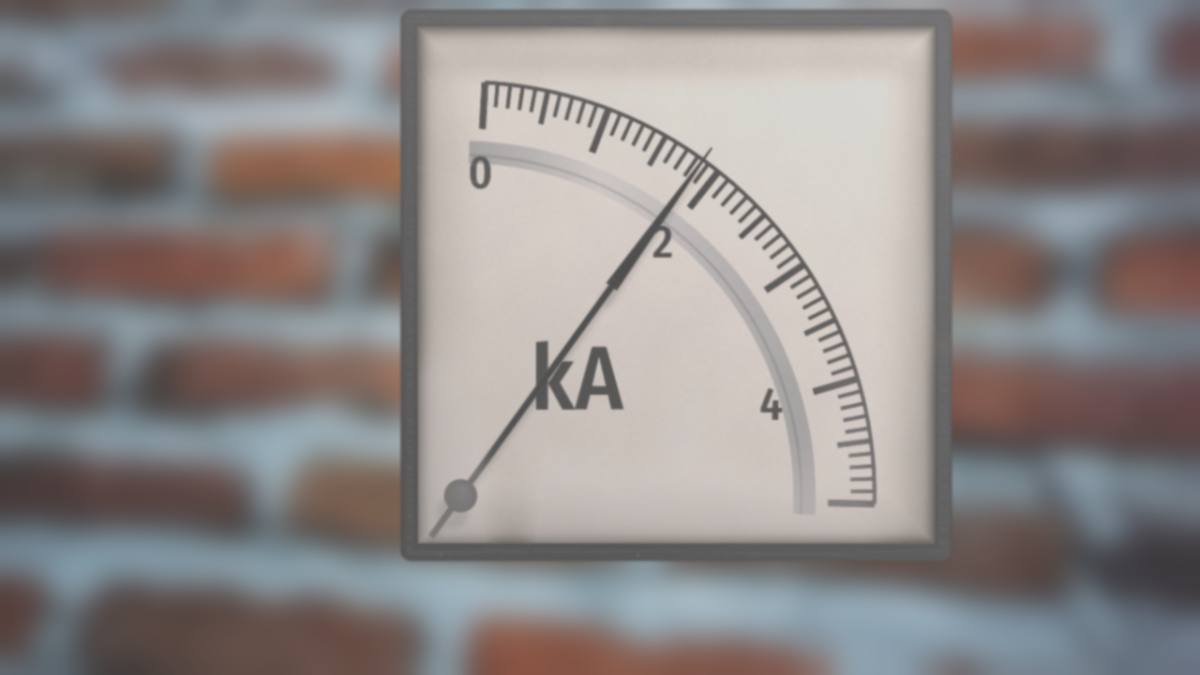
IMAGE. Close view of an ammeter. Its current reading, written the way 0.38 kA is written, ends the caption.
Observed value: 1.85 kA
